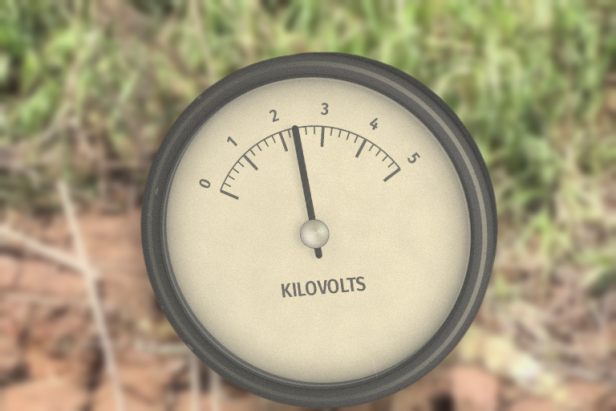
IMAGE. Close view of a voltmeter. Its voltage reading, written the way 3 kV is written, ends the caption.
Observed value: 2.4 kV
